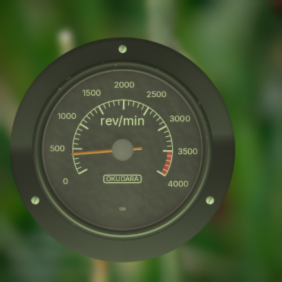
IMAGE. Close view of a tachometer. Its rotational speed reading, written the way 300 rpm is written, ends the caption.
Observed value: 400 rpm
